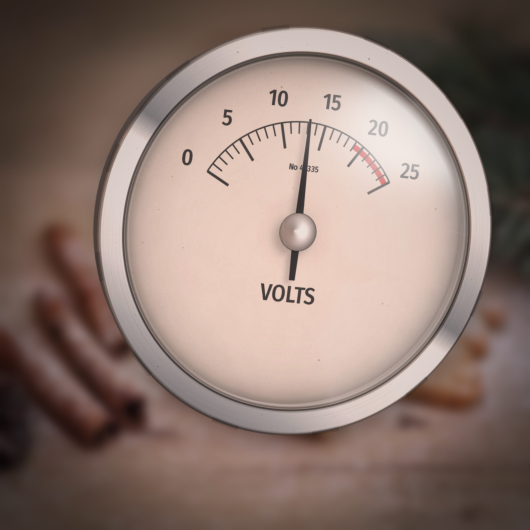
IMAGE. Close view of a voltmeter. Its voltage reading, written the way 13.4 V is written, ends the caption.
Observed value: 13 V
